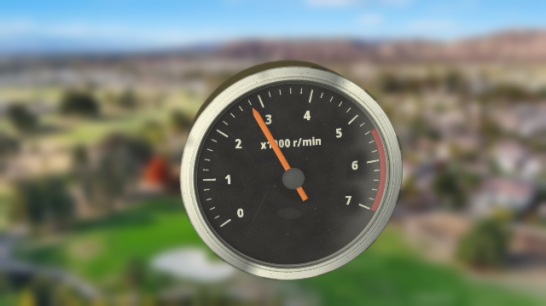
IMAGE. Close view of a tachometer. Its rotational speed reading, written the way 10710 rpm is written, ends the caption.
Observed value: 2800 rpm
